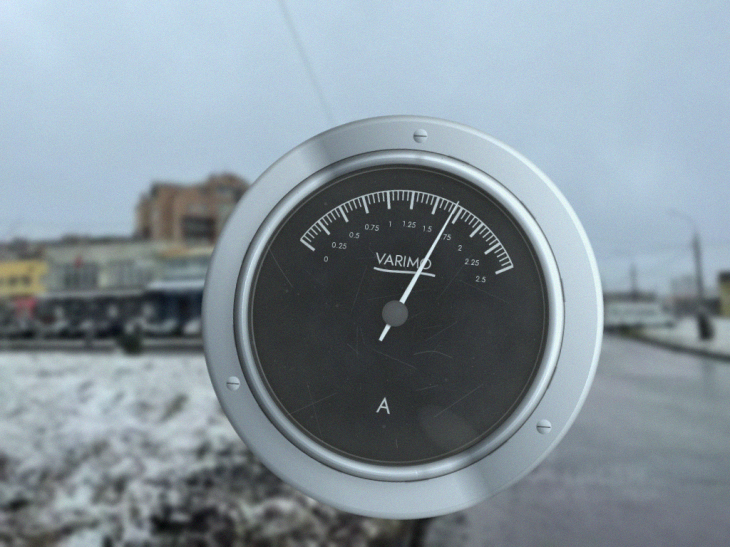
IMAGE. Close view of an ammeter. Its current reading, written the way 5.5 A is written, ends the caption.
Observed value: 1.7 A
